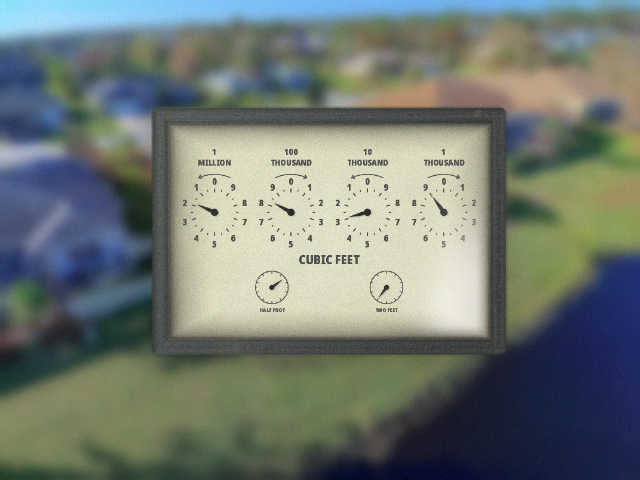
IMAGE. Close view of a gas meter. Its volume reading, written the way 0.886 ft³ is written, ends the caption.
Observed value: 182900 ft³
